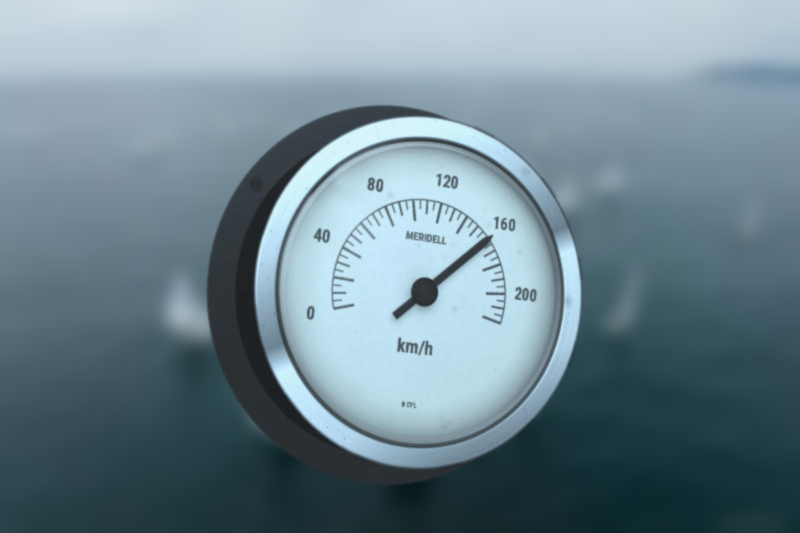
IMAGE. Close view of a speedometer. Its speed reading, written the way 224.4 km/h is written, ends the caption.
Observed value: 160 km/h
